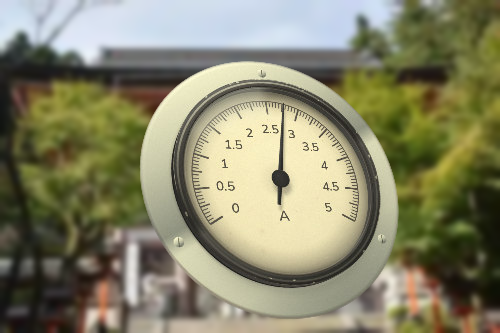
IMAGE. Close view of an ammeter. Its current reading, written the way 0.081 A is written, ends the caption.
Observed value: 2.75 A
